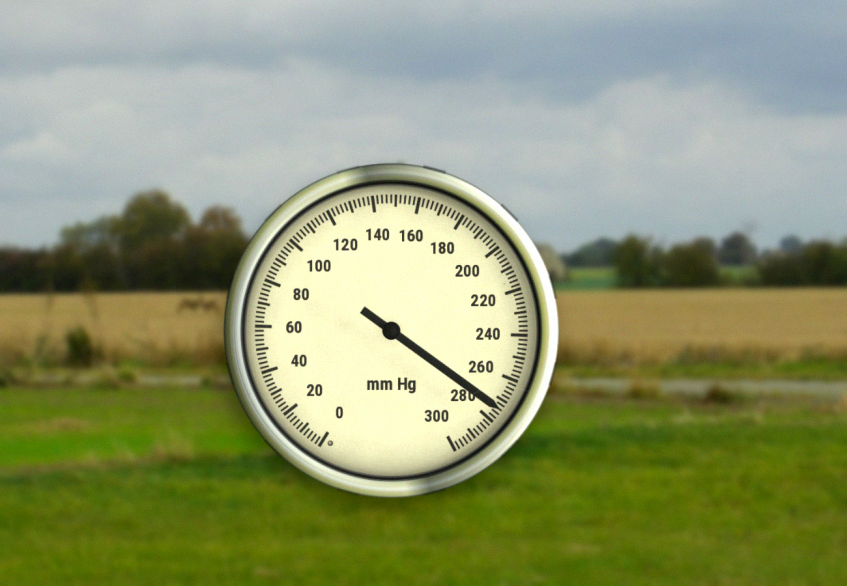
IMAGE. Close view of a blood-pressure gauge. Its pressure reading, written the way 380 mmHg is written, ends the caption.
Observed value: 274 mmHg
